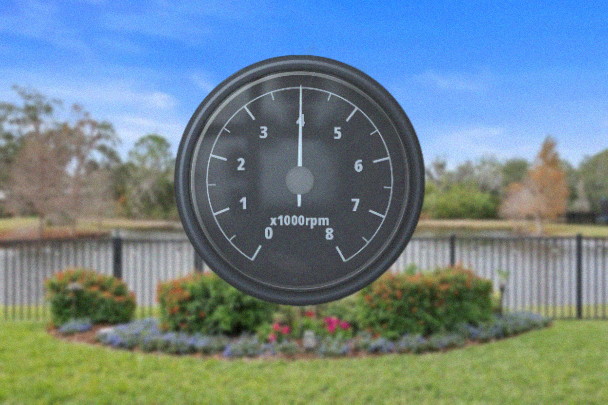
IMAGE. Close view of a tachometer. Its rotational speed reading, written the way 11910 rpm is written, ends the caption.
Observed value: 4000 rpm
